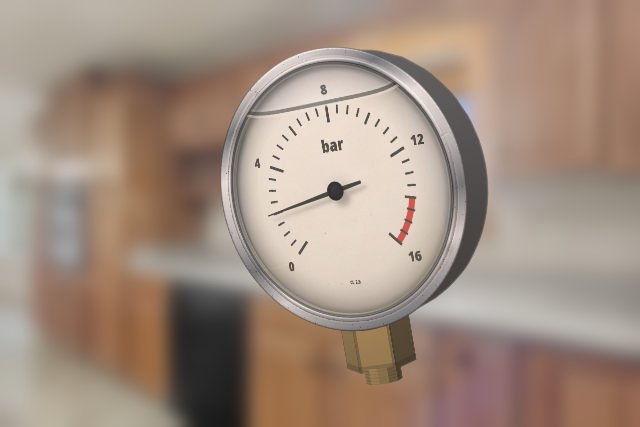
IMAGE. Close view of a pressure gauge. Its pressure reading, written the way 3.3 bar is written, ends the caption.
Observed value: 2 bar
